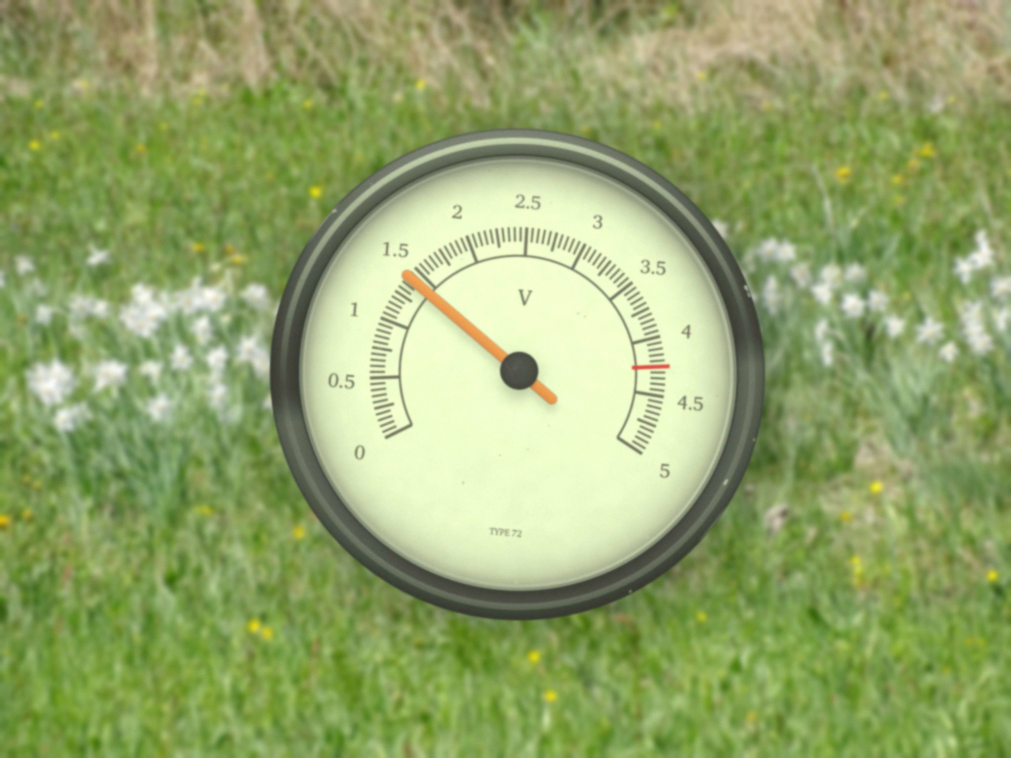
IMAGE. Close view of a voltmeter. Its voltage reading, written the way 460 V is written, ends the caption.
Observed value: 1.4 V
